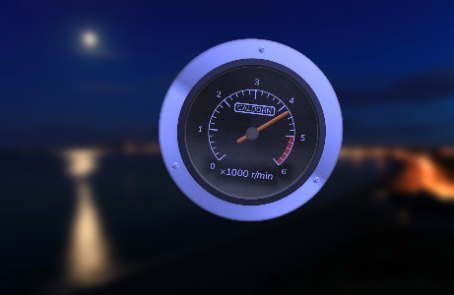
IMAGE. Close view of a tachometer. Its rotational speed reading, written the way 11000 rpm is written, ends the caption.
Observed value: 4200 rpm
